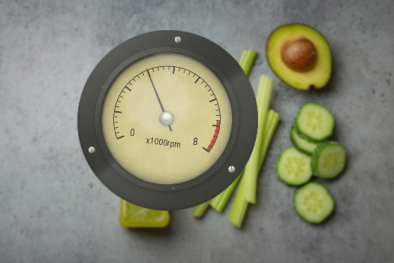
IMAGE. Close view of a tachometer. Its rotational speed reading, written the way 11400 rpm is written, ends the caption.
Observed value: 3000 rpm
